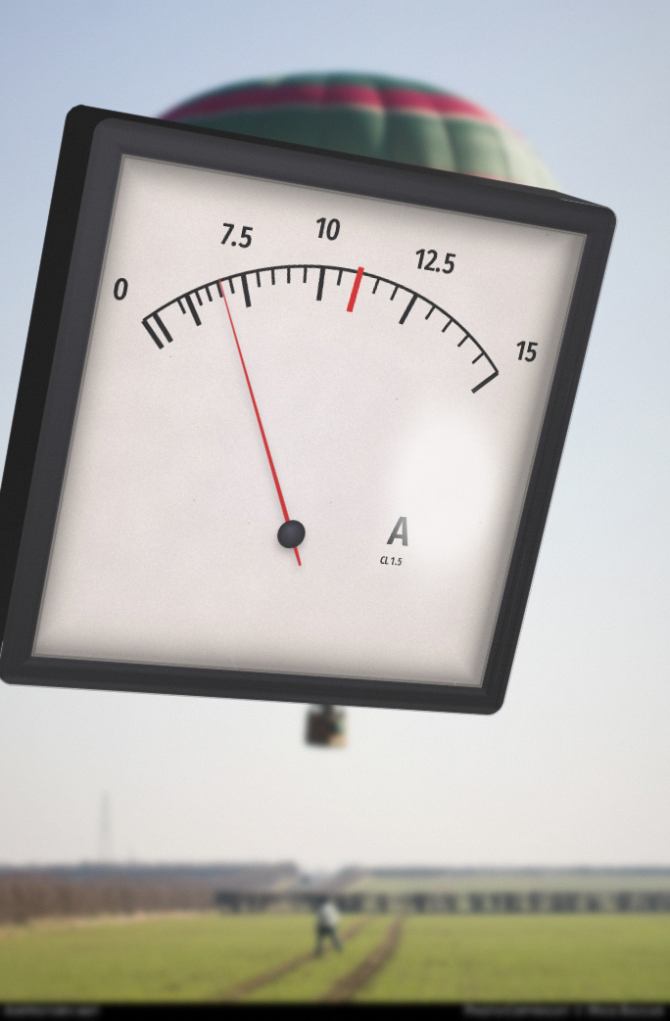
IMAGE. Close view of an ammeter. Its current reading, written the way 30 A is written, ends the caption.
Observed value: 6.5 A
